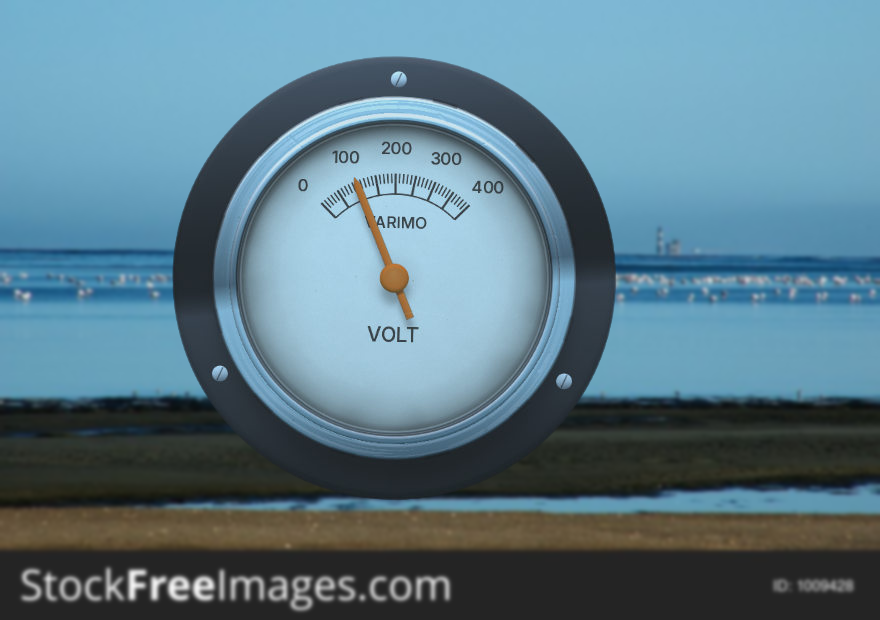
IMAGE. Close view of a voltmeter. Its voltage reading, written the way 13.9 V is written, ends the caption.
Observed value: 100 V
